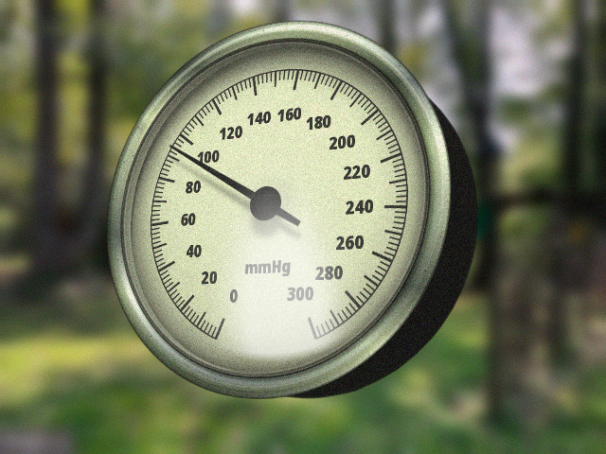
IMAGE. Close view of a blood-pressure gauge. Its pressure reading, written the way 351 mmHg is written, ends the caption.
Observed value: 94 mmHg
